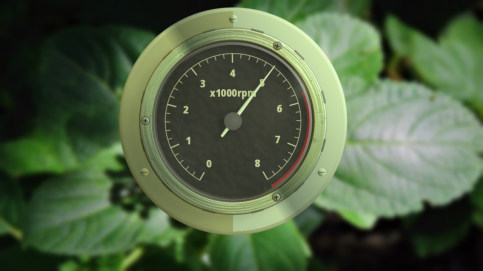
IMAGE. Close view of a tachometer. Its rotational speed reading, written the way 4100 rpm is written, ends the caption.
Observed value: 5000 rpm
